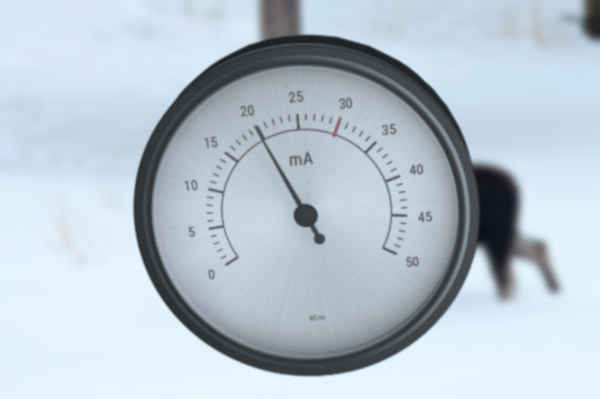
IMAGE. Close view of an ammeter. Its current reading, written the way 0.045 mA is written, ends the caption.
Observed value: 20 mA
